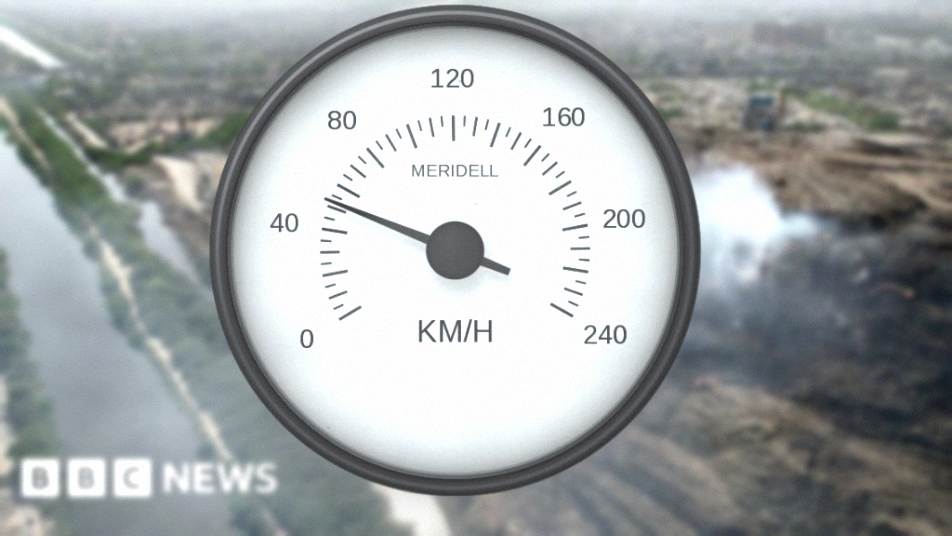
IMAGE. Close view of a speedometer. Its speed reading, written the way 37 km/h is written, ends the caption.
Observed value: 52.5 km/h
